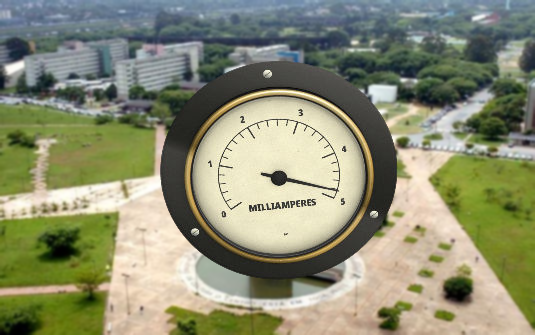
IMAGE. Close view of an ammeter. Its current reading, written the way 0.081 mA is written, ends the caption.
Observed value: 4.8 mA
